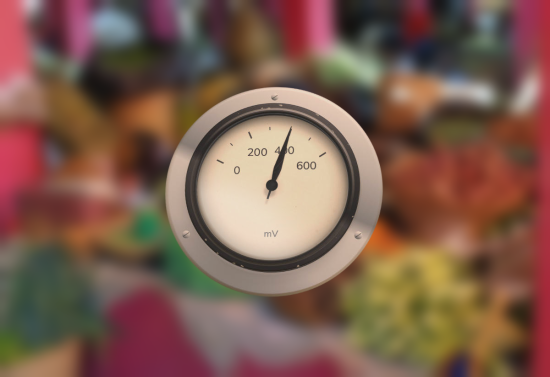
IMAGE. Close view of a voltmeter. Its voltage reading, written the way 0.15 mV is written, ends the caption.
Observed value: 400 mV
